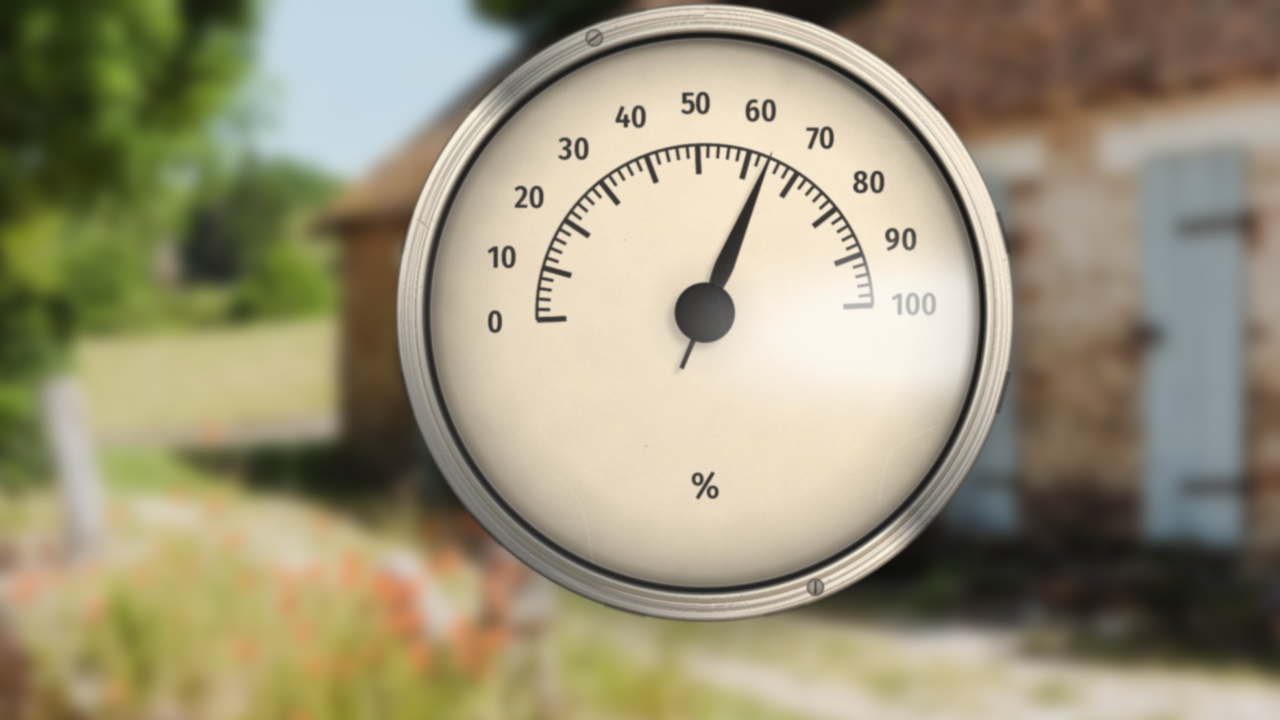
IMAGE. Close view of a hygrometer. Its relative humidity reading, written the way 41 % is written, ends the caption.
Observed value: 64 %
